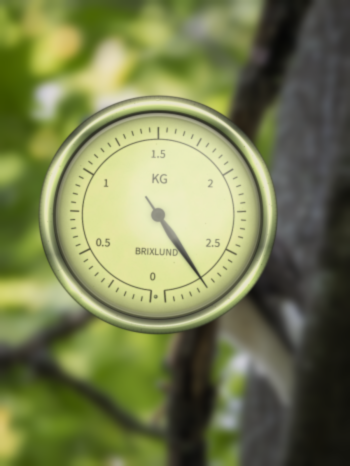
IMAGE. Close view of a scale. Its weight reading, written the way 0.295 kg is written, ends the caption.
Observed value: 2.75 kg
